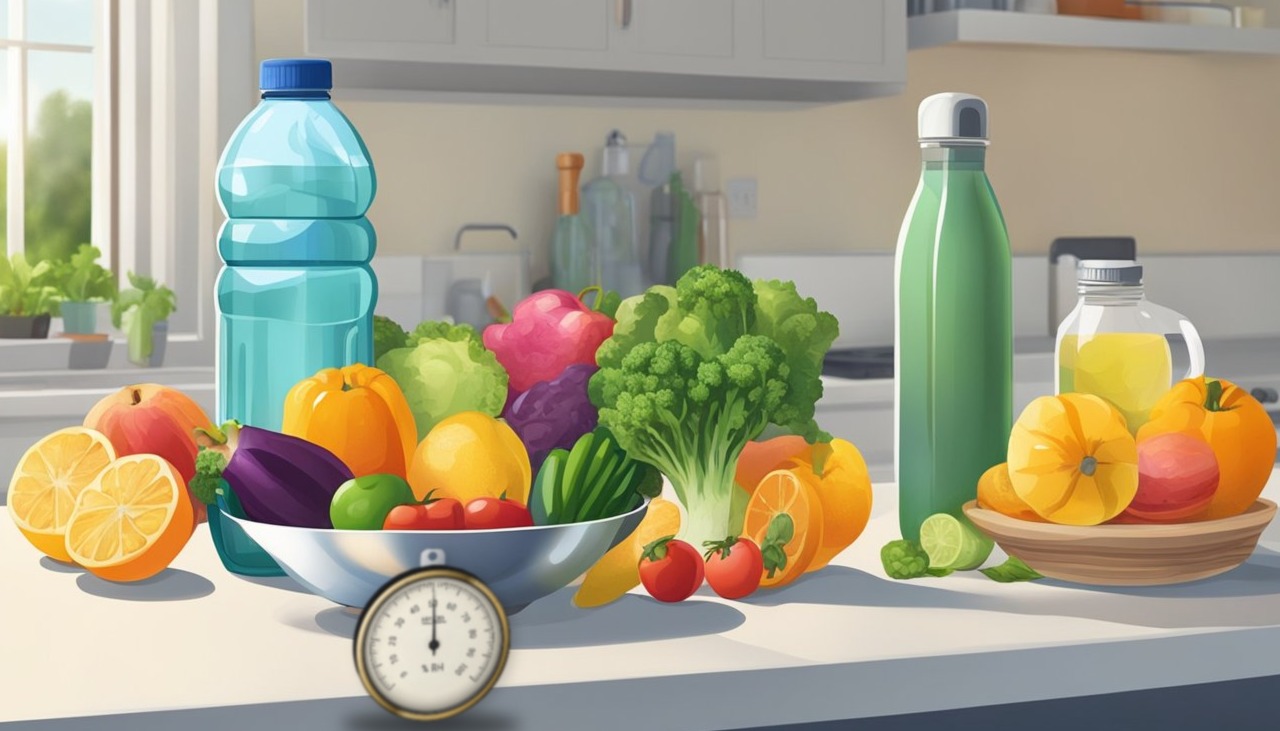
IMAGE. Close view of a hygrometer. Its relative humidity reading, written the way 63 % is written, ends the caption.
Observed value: 50 %
